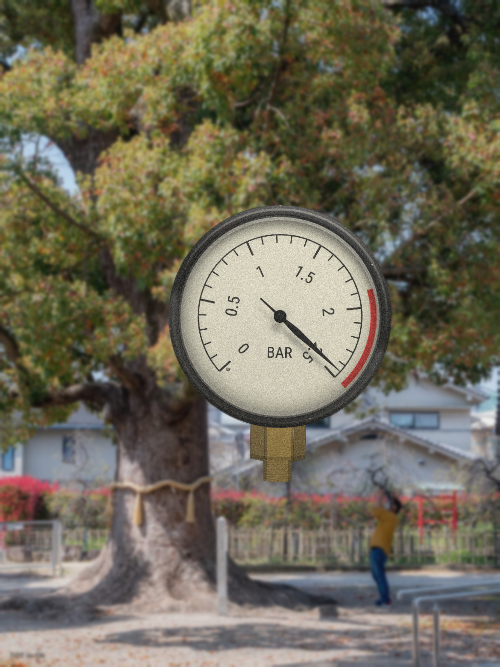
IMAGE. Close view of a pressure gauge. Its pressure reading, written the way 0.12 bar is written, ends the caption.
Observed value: 2.45 bar
